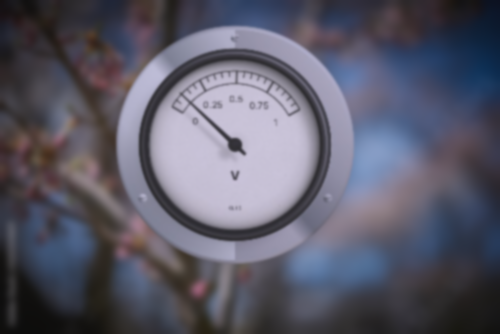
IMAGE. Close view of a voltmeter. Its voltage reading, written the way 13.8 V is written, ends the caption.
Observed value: 0.1 V
